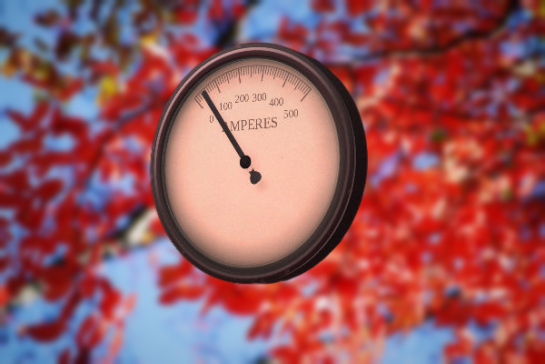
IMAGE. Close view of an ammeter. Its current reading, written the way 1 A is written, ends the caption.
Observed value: 50 A
